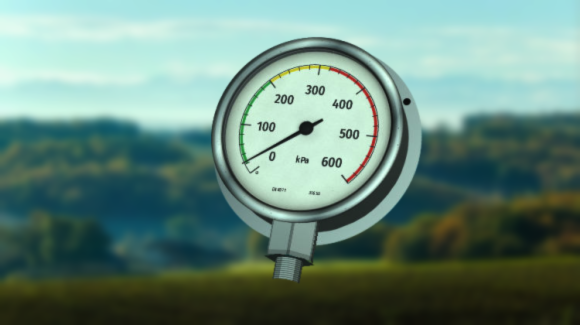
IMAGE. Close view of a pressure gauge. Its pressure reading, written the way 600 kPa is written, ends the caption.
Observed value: 20 kPa
